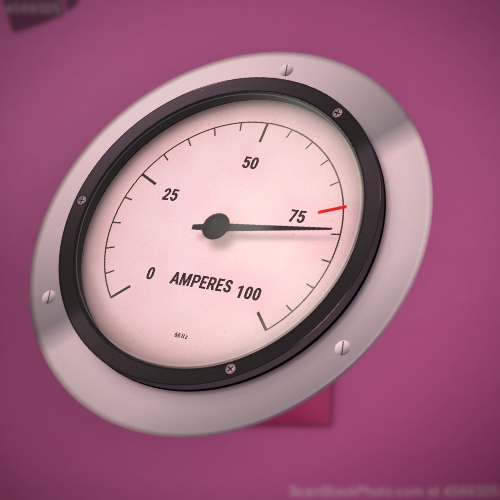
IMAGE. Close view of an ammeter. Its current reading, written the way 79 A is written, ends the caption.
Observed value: 80 A
